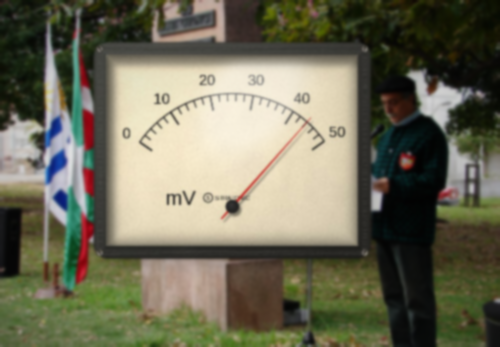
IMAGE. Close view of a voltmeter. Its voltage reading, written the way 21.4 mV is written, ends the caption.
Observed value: 44 mV
